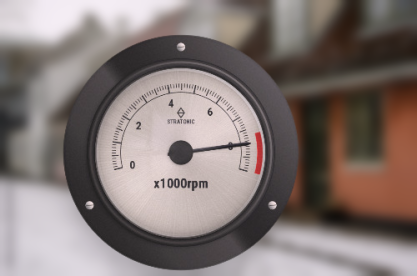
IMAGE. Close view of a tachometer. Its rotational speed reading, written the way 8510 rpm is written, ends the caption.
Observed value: 8000 rpm
